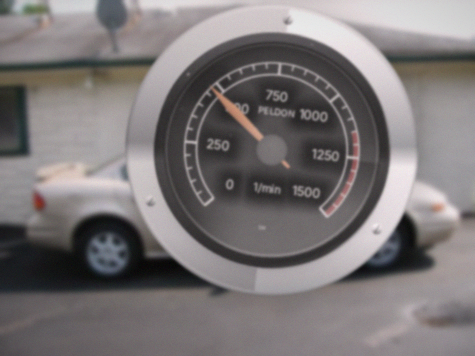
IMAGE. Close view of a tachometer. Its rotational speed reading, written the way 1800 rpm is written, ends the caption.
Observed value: 475 rpm
